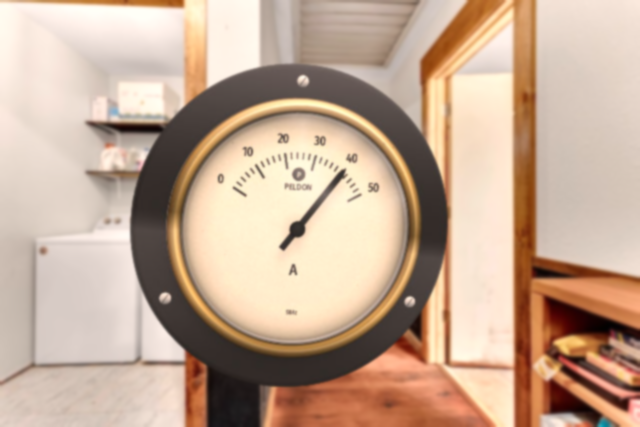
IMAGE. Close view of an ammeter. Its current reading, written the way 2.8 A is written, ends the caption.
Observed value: 40 A
